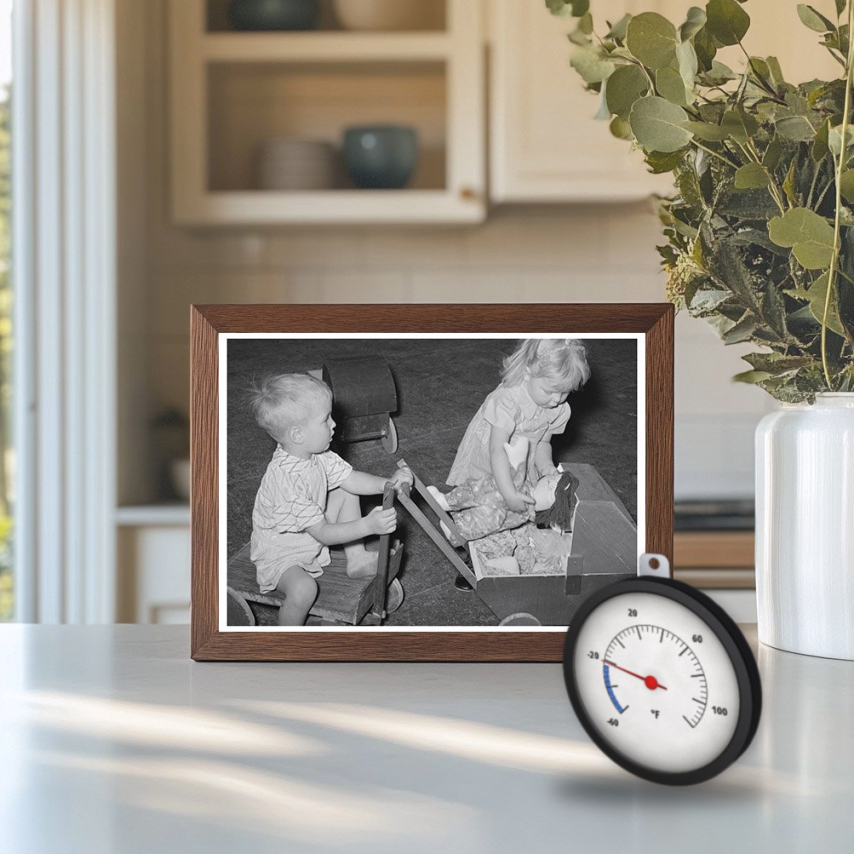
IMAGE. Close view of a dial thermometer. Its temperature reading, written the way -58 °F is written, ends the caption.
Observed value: -20 °F
